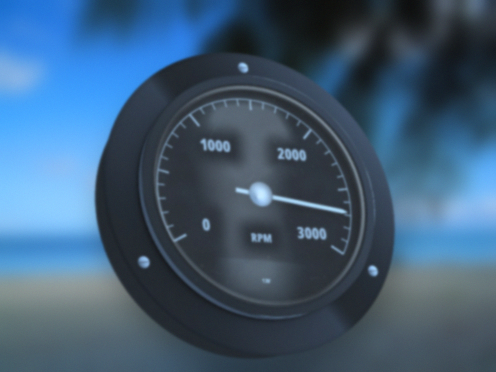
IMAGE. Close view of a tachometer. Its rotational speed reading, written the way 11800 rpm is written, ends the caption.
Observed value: 2700 rpm
